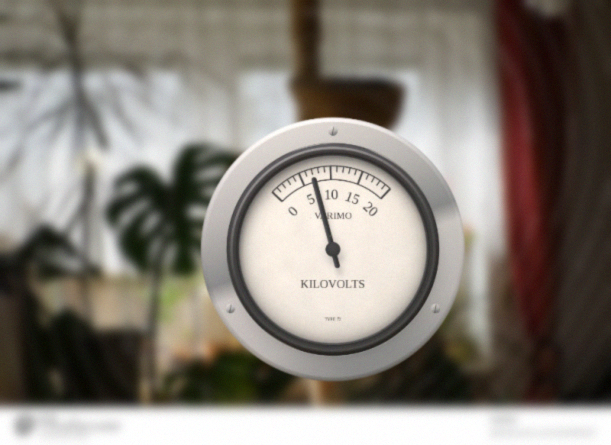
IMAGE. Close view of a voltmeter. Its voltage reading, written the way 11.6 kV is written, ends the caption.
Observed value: 7 kV
